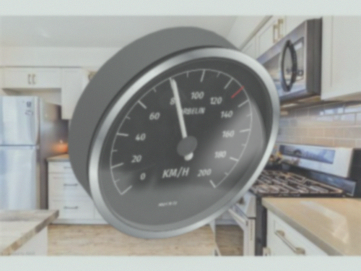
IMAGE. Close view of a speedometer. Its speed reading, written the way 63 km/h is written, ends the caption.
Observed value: 80 km/h
